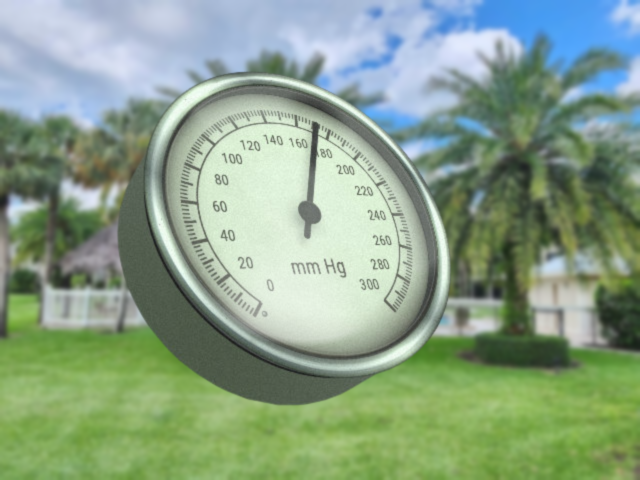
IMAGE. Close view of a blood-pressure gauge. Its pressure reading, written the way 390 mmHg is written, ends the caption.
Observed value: 170 mmHg
